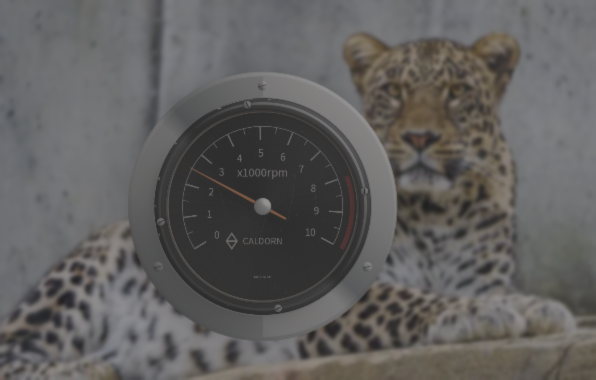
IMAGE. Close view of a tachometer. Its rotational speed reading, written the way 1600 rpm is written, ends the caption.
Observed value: 2500 rpm
